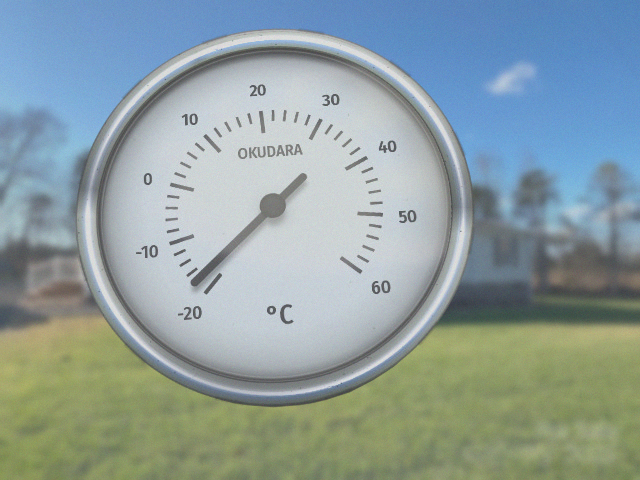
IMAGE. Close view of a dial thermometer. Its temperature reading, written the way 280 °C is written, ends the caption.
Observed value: -18 °C
